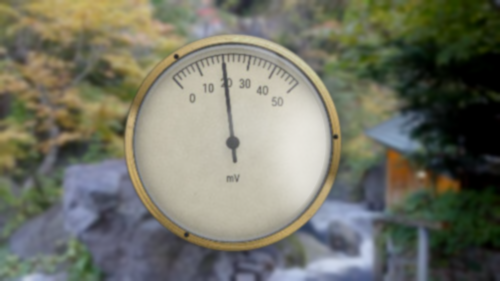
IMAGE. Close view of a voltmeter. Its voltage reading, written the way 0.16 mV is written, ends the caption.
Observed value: 20 mV
